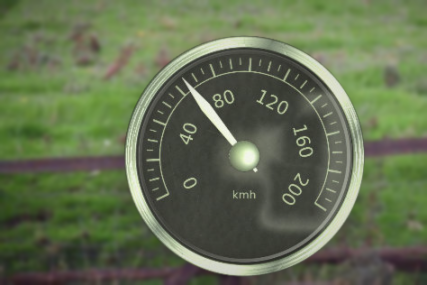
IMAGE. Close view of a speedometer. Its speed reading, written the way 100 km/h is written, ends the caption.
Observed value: 65 km/h
